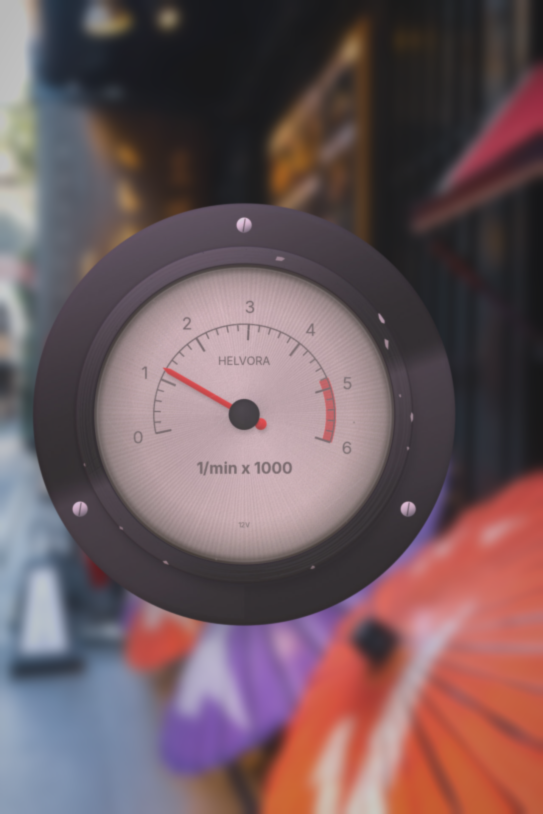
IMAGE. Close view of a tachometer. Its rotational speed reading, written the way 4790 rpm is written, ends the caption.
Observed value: 1200 rpm
